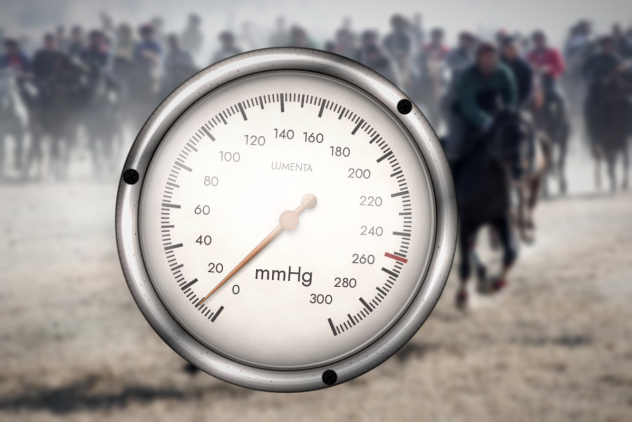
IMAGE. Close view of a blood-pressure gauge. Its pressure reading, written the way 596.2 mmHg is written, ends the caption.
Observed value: 10 mmHg
